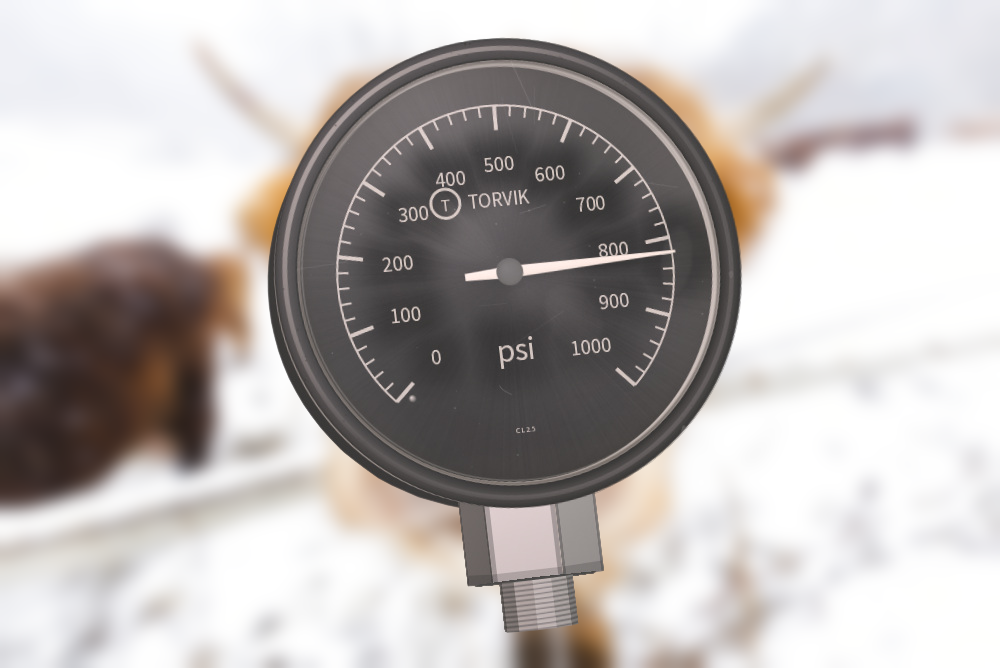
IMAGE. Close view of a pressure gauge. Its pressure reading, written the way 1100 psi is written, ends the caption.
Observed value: 820 psi
